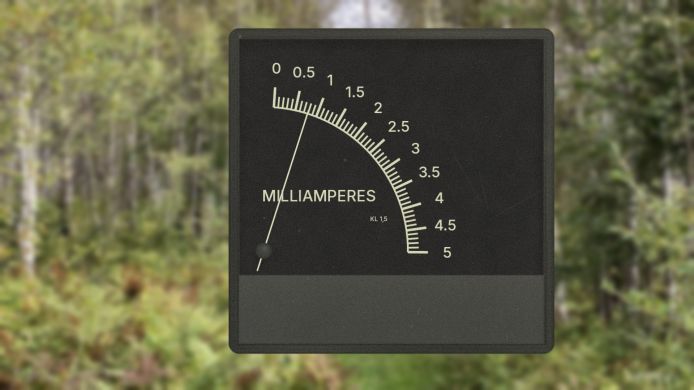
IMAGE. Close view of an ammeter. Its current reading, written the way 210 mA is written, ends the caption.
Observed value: 0.8 mA
